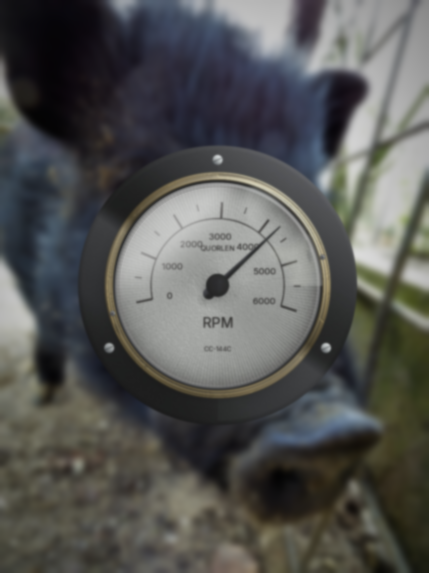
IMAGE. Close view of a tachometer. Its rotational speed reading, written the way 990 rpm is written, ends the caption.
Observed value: 4250 rpm
